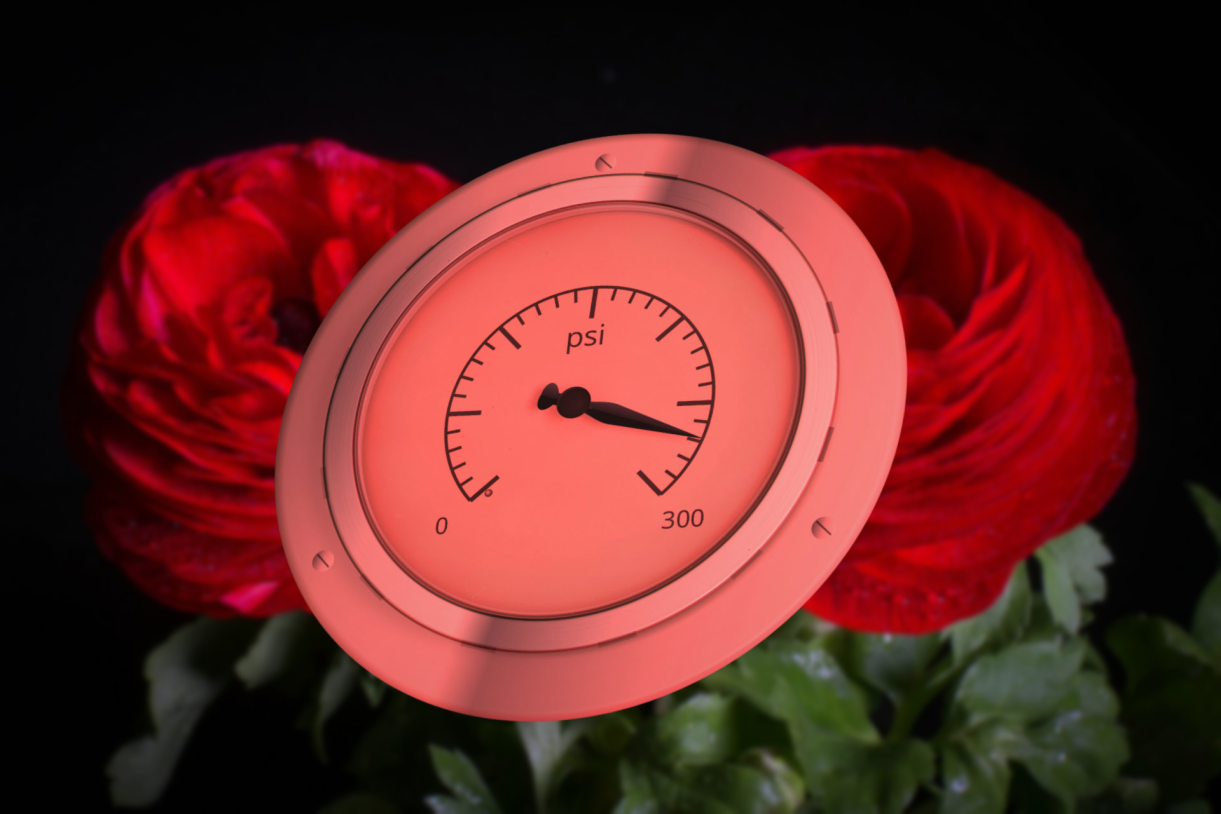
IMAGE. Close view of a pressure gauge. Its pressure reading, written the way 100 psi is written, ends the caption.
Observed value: 270 psi
